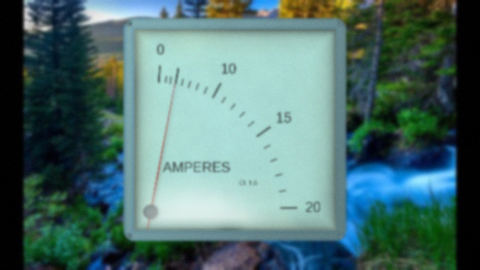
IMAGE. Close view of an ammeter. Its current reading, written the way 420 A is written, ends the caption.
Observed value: 5 A
